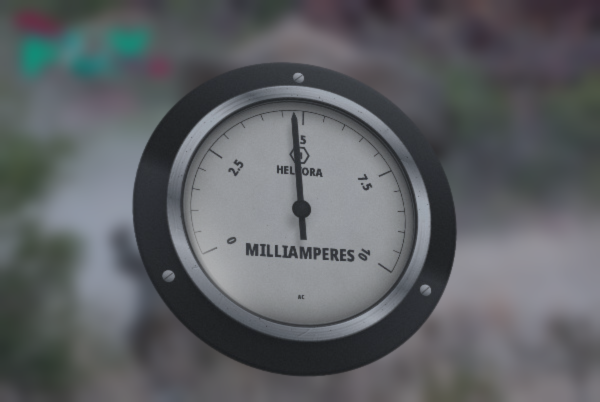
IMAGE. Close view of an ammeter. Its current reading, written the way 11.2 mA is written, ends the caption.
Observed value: 4.75 mA
